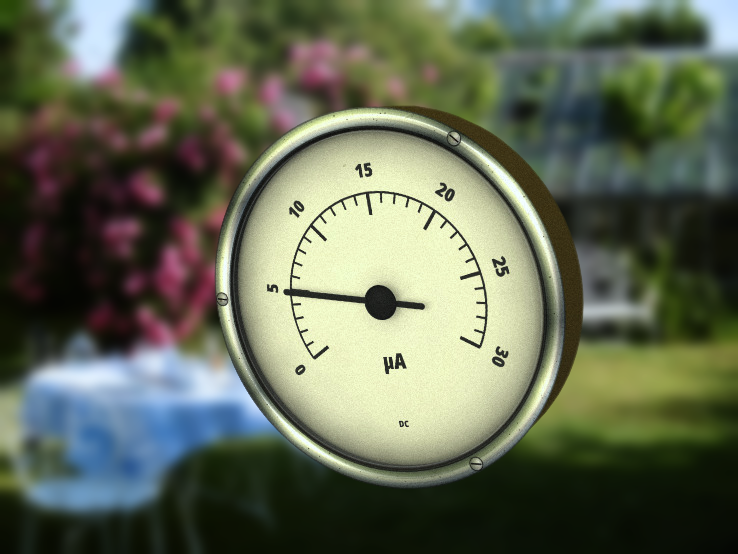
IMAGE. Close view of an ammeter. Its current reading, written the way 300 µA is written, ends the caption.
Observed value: 5 µA
